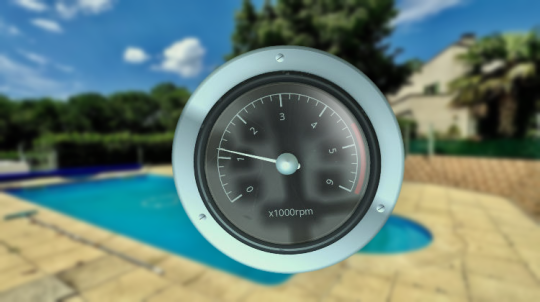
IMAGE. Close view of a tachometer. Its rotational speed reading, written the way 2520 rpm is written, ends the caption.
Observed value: 1200 rpm
